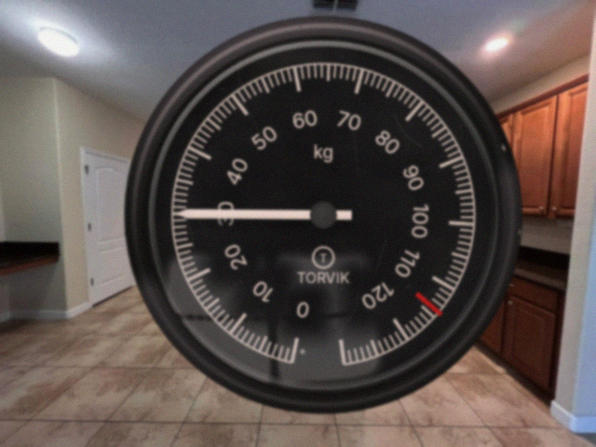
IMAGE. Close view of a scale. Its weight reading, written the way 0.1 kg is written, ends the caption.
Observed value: 30 kg
